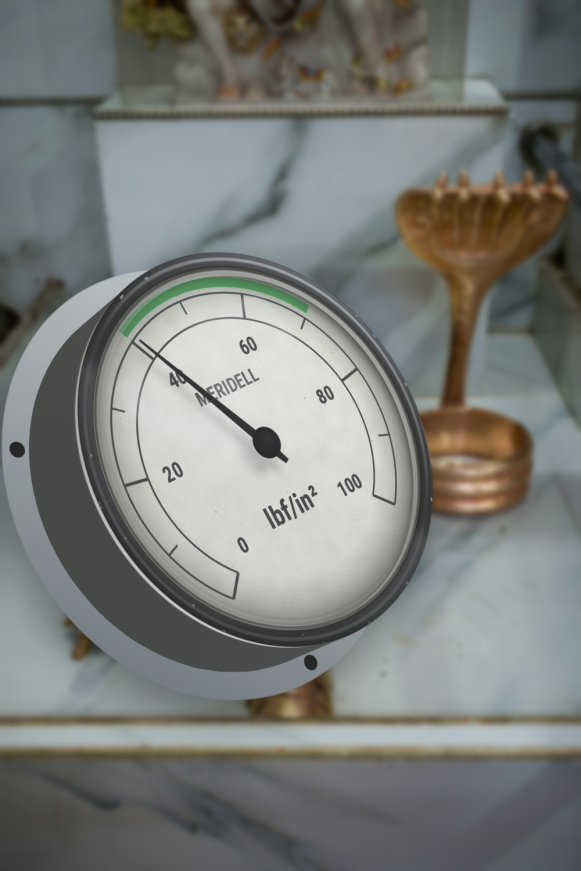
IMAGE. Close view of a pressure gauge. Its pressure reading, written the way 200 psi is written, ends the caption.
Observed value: 40 psi
